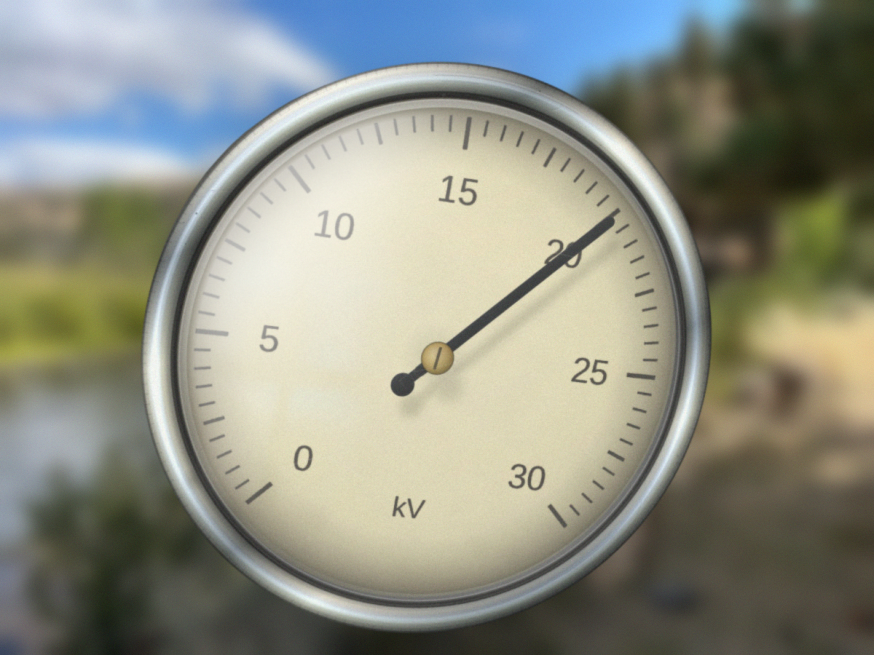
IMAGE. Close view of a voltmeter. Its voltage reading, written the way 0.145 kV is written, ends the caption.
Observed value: 20 kV
